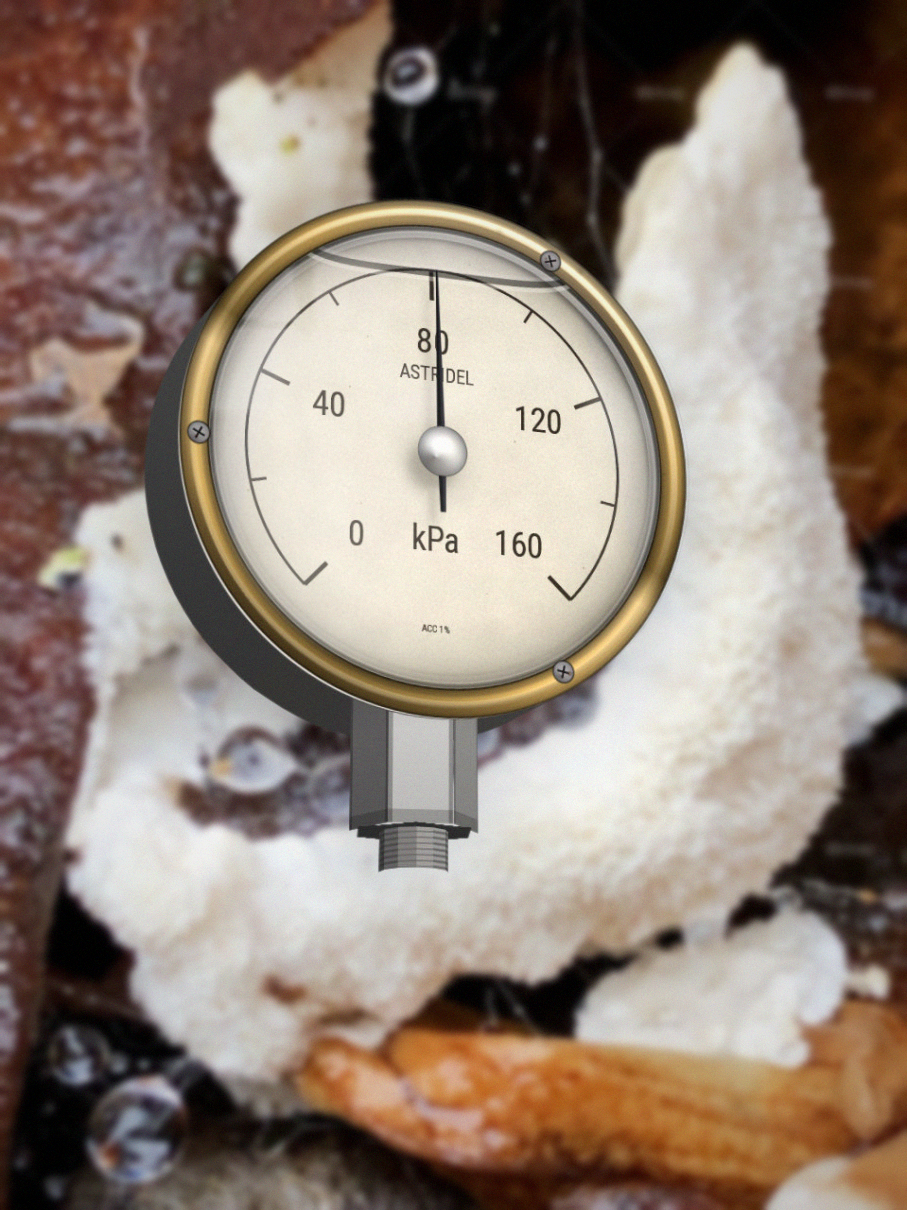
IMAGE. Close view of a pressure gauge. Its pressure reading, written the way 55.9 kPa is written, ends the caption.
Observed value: 80 kPa
